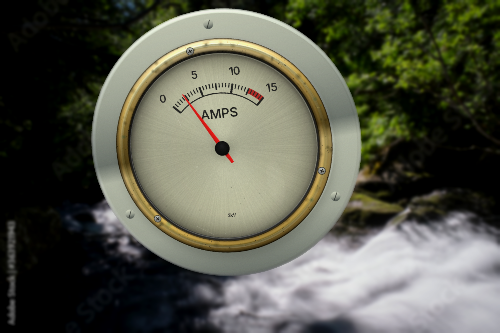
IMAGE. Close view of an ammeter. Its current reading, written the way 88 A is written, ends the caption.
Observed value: 2.5 A
